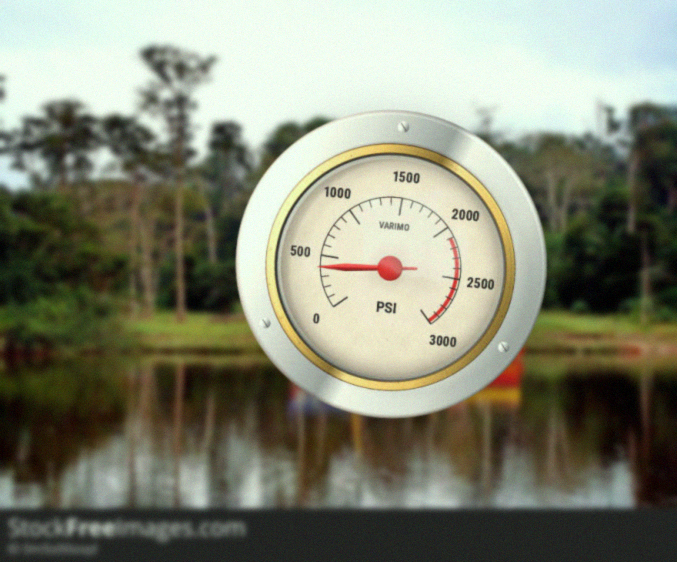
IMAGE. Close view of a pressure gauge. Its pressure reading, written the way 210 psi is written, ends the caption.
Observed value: 400 psi
